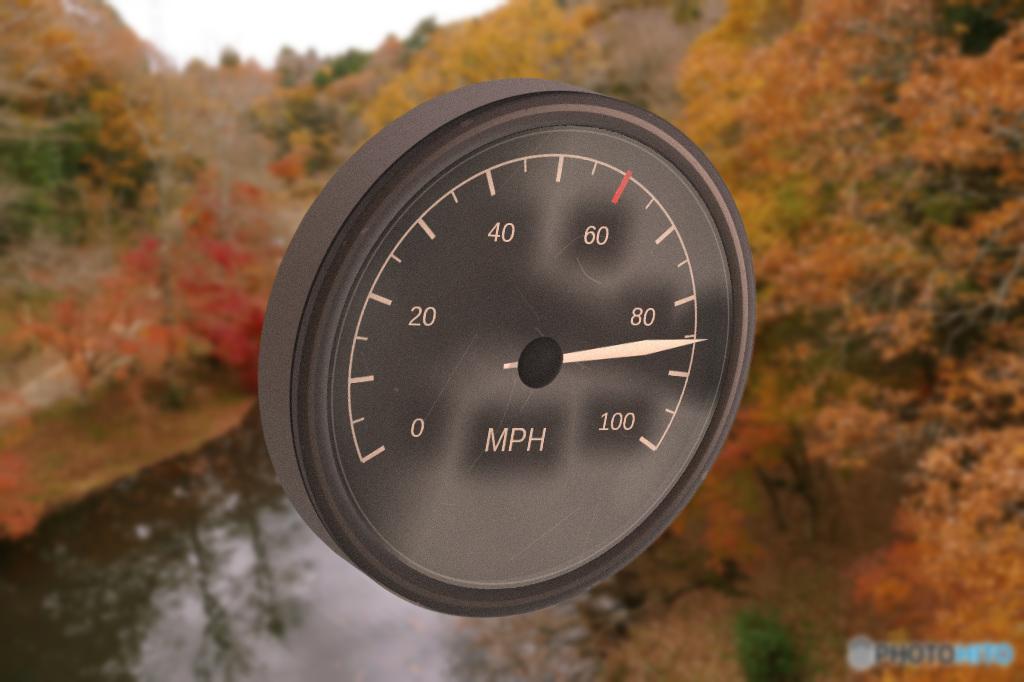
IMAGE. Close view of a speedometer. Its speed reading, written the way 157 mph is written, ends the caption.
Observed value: 85 mph
